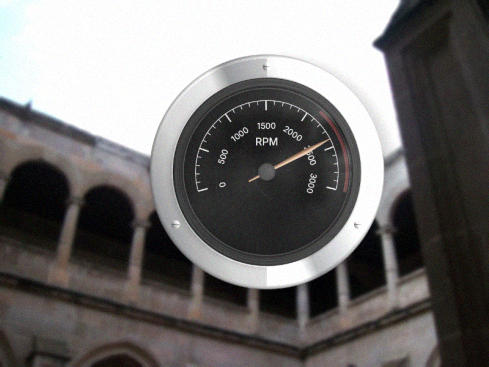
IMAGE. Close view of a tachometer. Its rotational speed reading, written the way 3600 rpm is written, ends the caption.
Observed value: 2400 rpm
